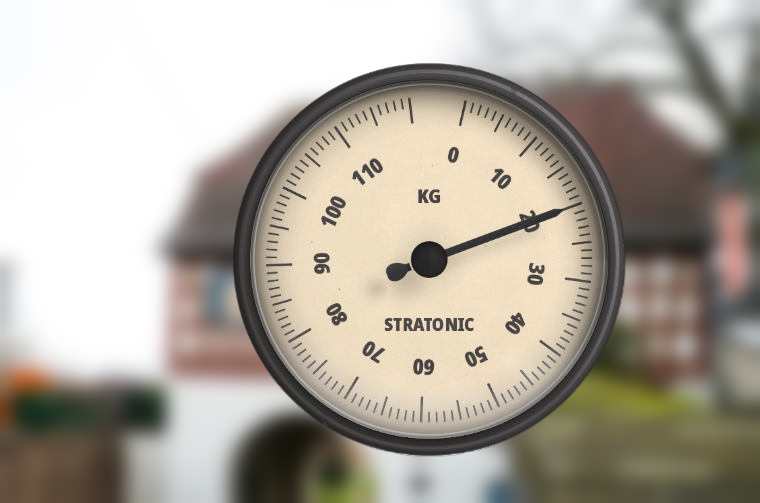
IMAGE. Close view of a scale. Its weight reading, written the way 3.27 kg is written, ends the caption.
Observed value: 20 kg
